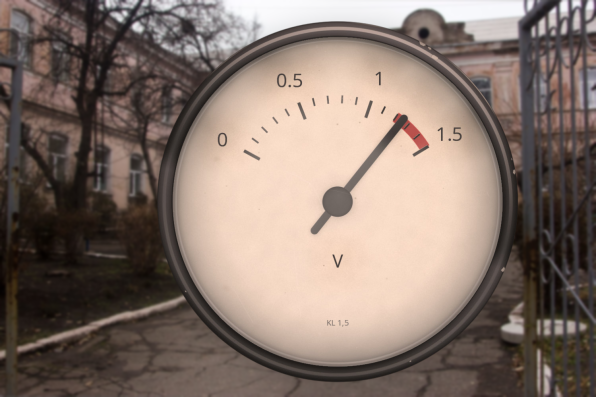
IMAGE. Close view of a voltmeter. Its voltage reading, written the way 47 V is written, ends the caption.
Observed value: 1.25 V
